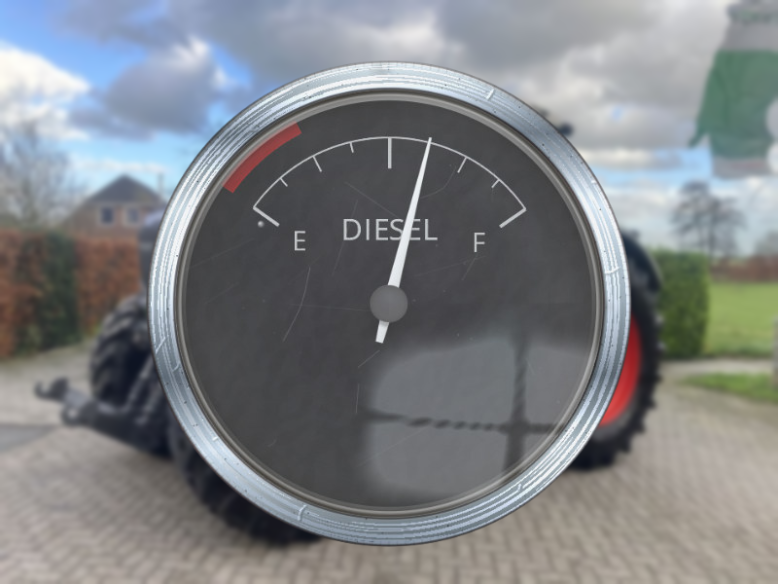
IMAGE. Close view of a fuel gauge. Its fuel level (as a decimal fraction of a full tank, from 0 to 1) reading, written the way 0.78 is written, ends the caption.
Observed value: 0.625
